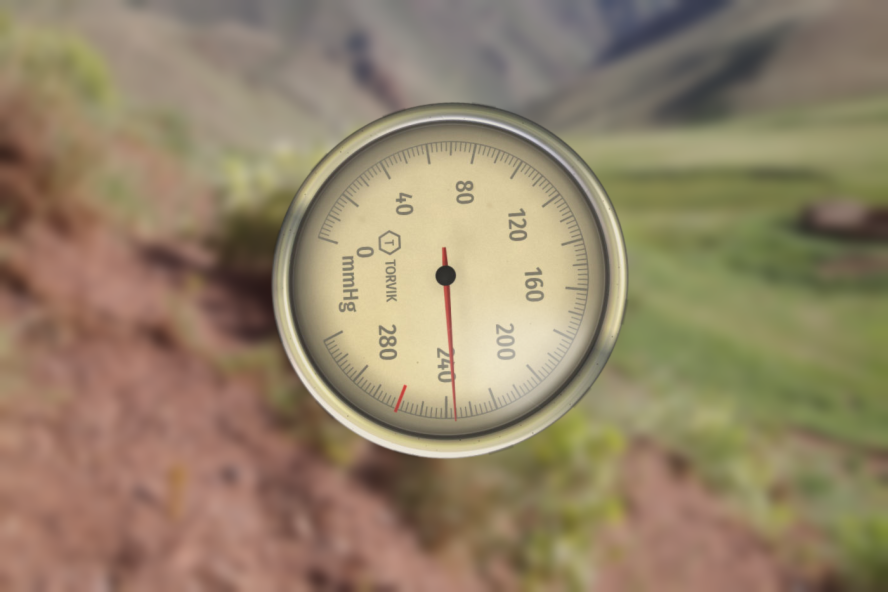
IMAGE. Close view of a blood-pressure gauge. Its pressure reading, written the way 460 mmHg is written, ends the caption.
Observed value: 236 mmHg
